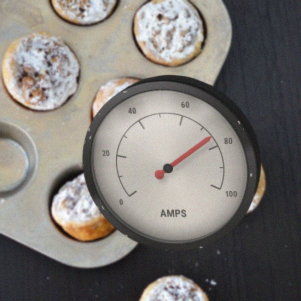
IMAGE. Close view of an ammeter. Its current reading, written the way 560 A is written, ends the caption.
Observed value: 75 A
